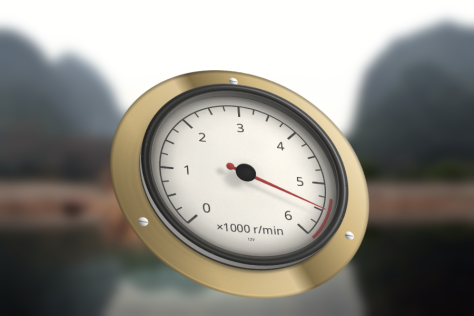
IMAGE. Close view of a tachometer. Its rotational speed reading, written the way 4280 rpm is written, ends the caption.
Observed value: 5500 rpm
